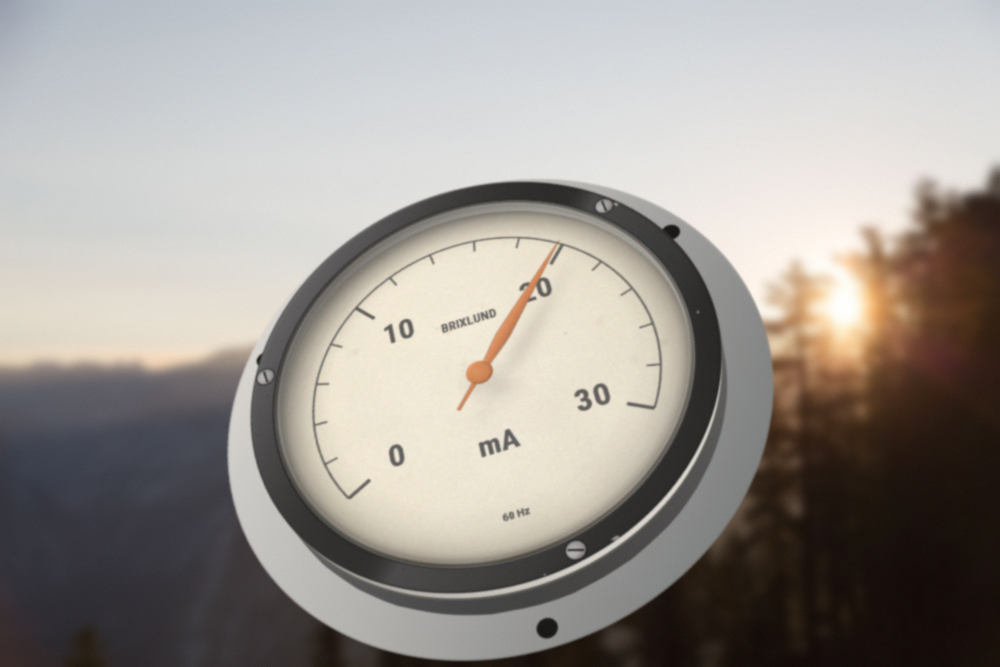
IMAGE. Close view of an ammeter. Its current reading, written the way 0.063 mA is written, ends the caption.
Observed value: 20 mA
